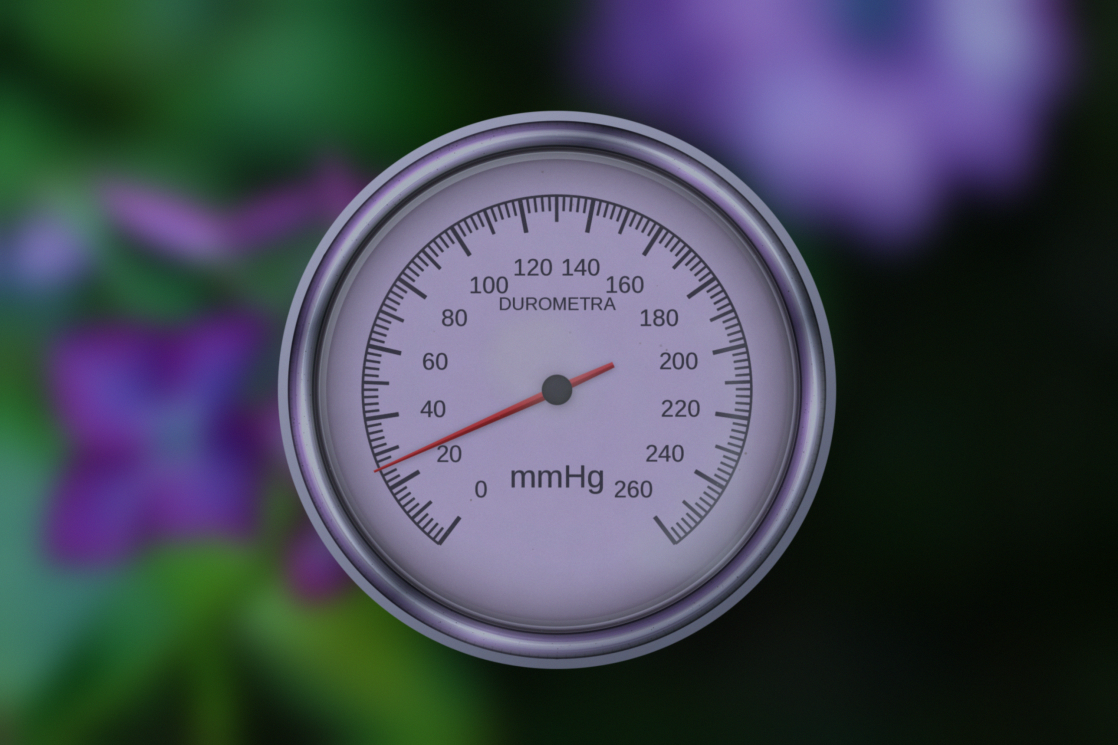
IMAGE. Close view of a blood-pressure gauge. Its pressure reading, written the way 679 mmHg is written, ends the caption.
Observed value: 26 mmHg
